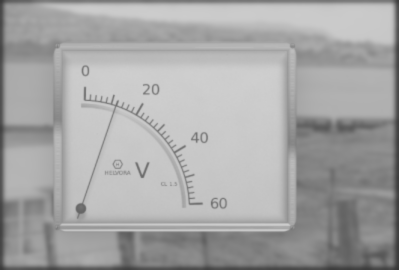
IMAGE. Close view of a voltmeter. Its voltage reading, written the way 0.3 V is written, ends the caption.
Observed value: 12 V
